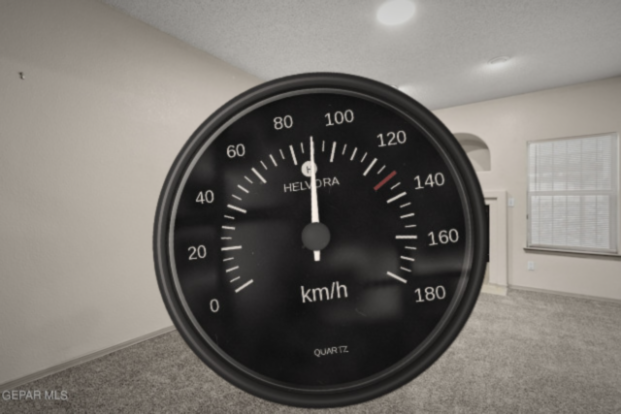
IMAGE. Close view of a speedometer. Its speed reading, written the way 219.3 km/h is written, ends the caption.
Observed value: 90 km/h
